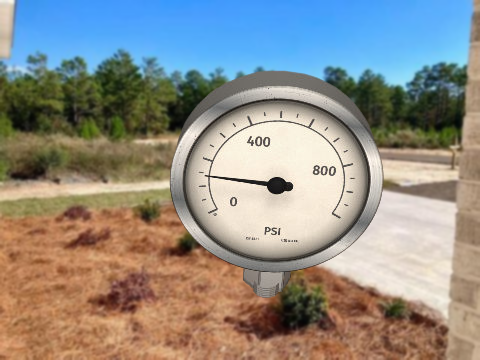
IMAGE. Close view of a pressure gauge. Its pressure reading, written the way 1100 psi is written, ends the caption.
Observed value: 150 psi
